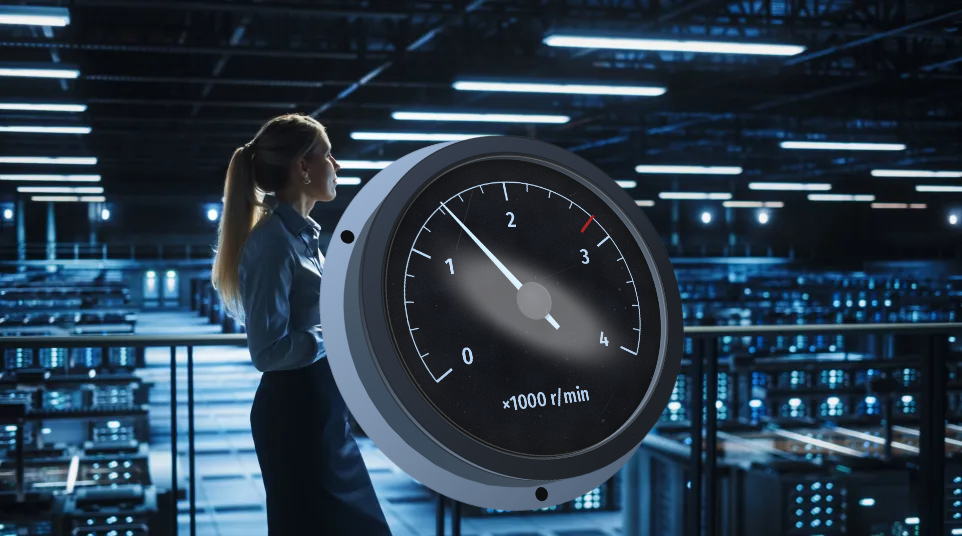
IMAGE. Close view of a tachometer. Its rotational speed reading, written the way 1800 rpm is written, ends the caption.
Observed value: 1400 rpm
